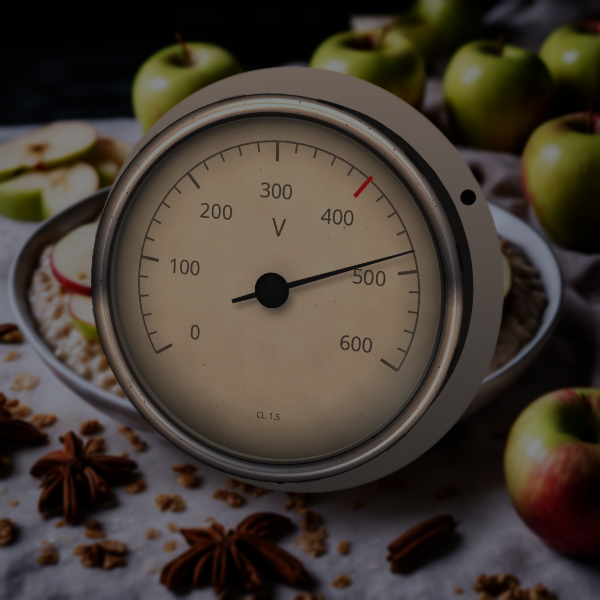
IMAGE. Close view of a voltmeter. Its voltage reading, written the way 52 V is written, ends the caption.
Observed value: 480 V
